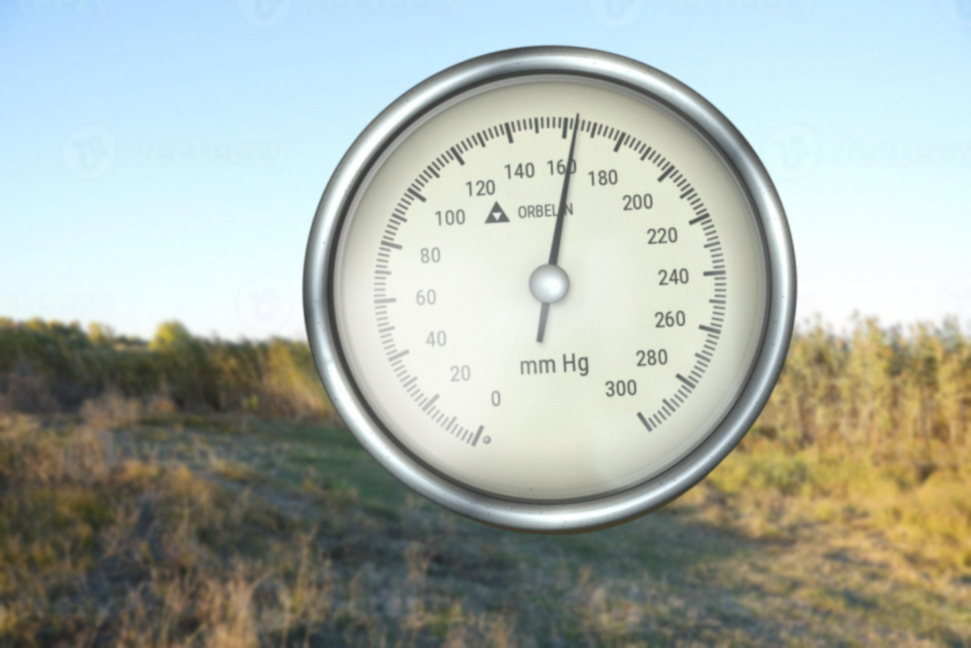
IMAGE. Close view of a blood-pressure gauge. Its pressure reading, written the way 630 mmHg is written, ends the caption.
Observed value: 164 mmHg
